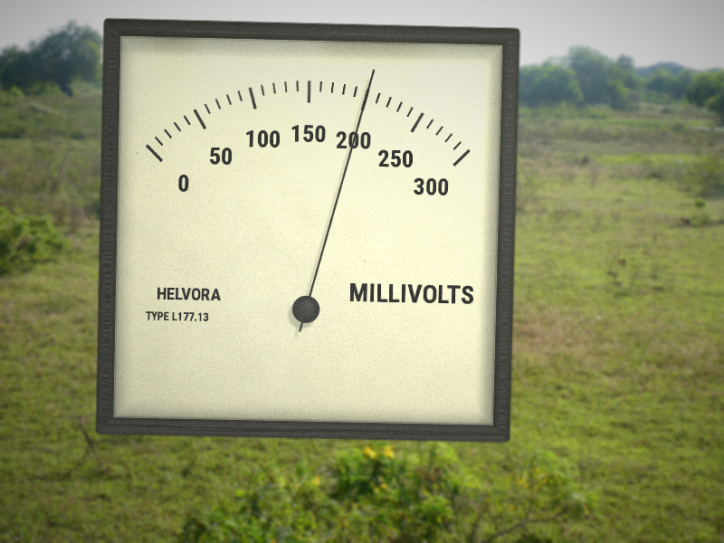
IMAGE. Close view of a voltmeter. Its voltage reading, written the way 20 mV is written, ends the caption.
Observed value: 200 mV
